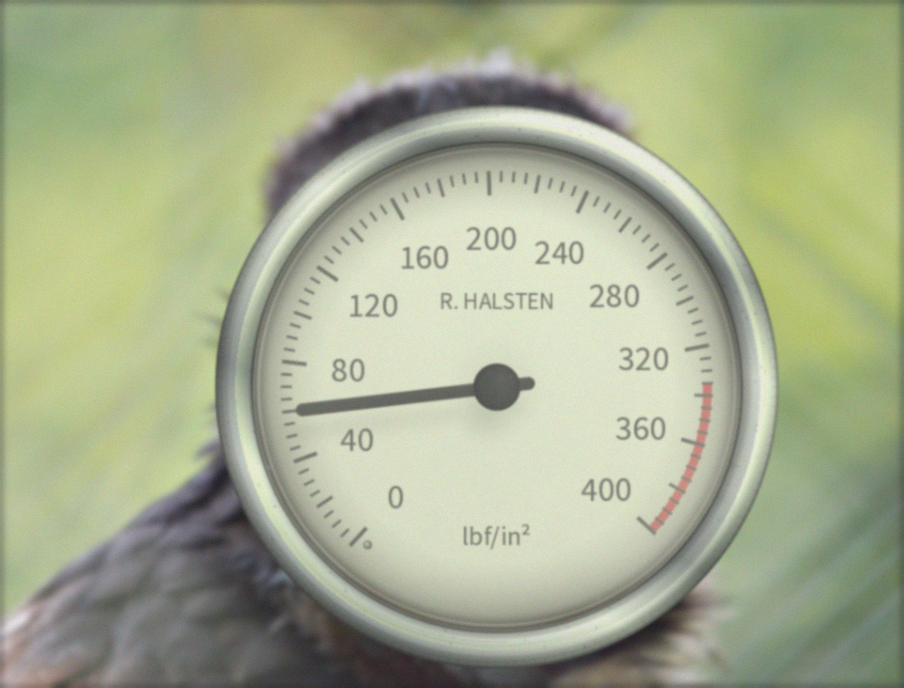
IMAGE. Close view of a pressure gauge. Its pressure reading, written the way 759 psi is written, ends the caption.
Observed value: 60 psi
